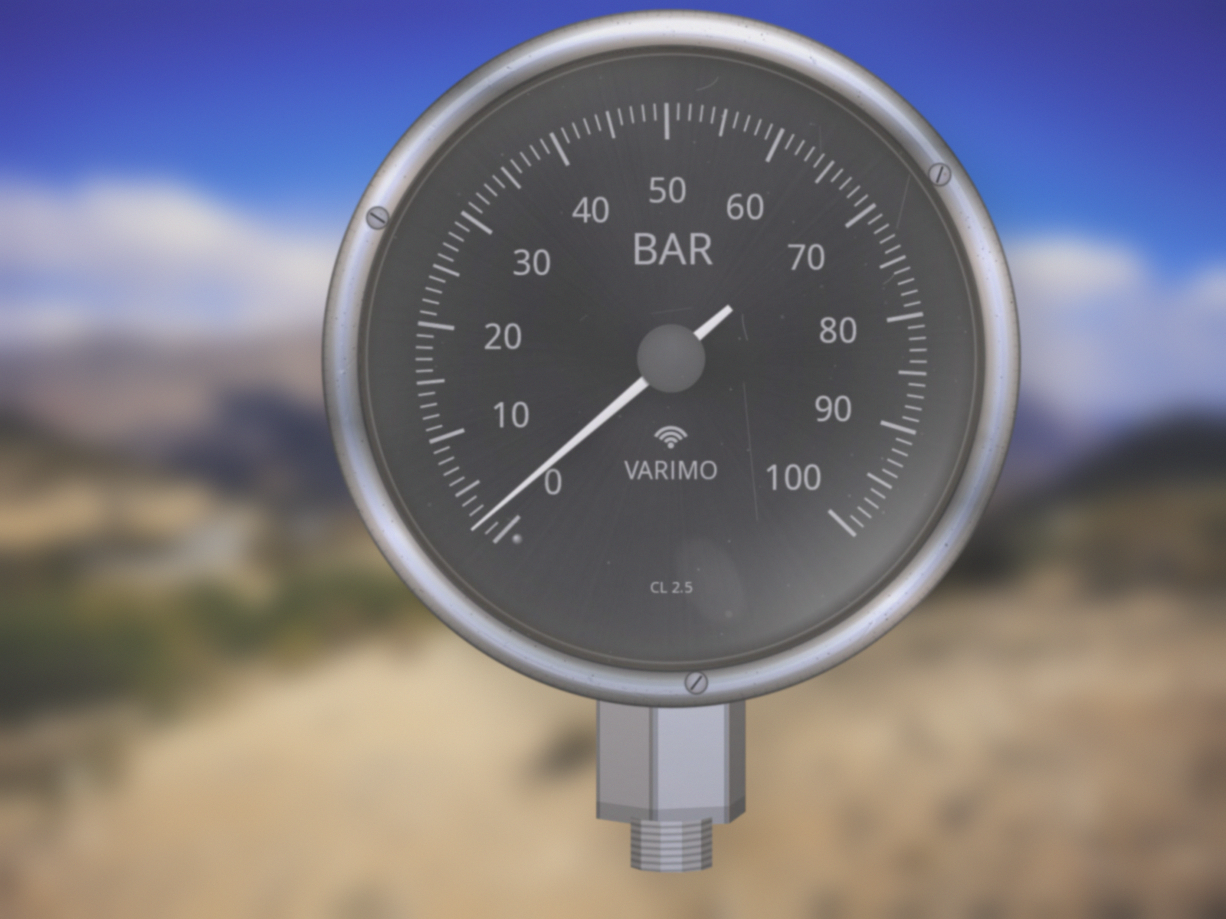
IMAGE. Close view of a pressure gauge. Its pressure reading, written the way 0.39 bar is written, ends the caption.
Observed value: 2 bar
